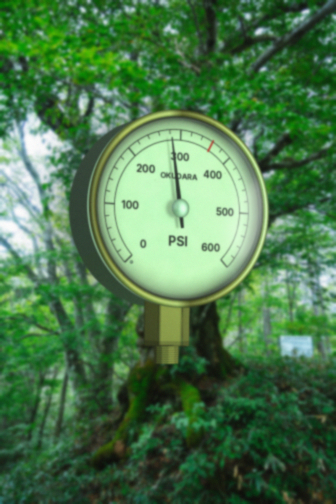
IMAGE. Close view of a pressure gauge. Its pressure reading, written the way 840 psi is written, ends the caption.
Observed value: 280 psi
